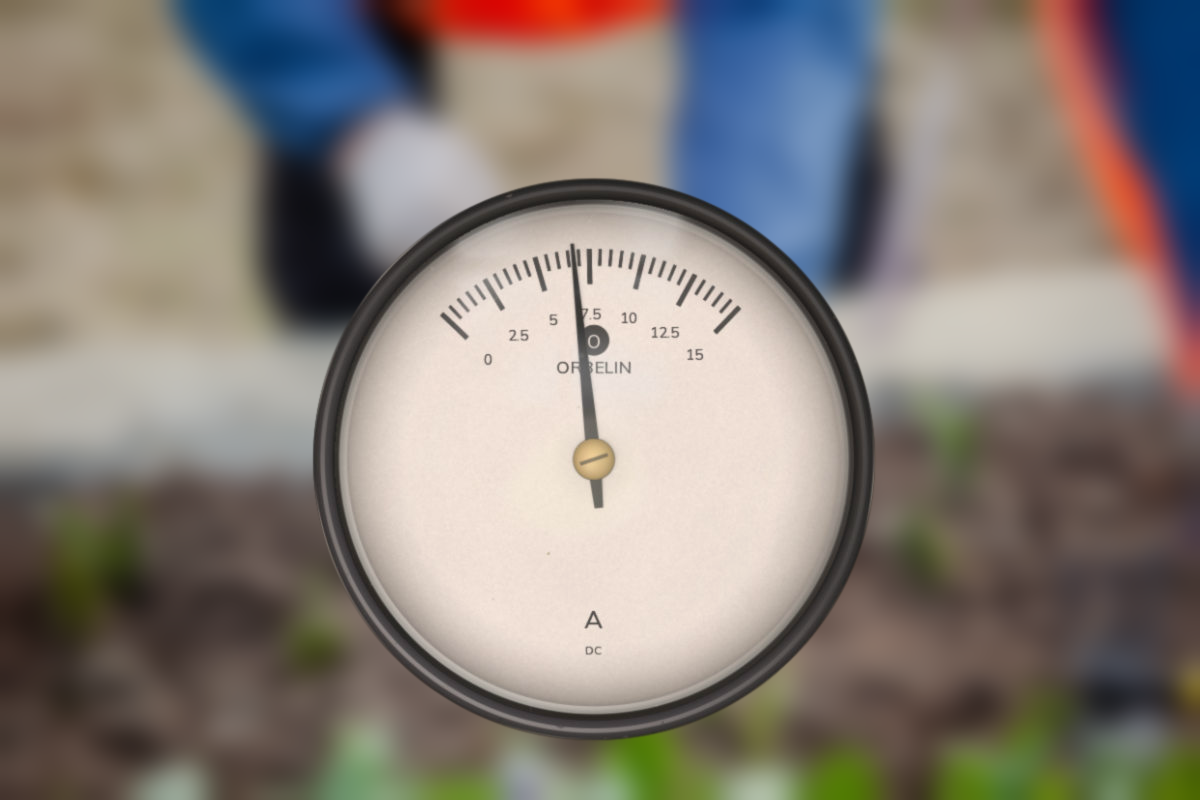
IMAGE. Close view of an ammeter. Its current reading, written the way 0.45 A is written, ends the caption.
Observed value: 6.75 A
